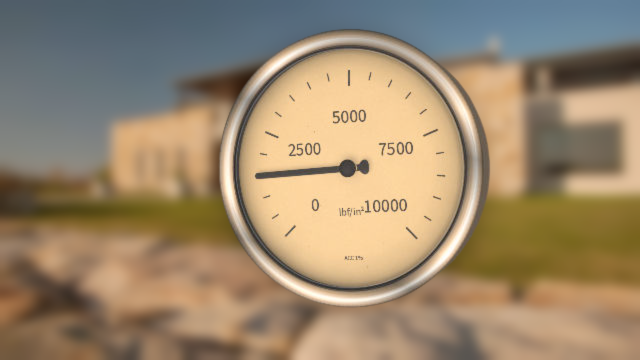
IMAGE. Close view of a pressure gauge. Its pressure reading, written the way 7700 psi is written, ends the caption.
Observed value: 1500 psi
